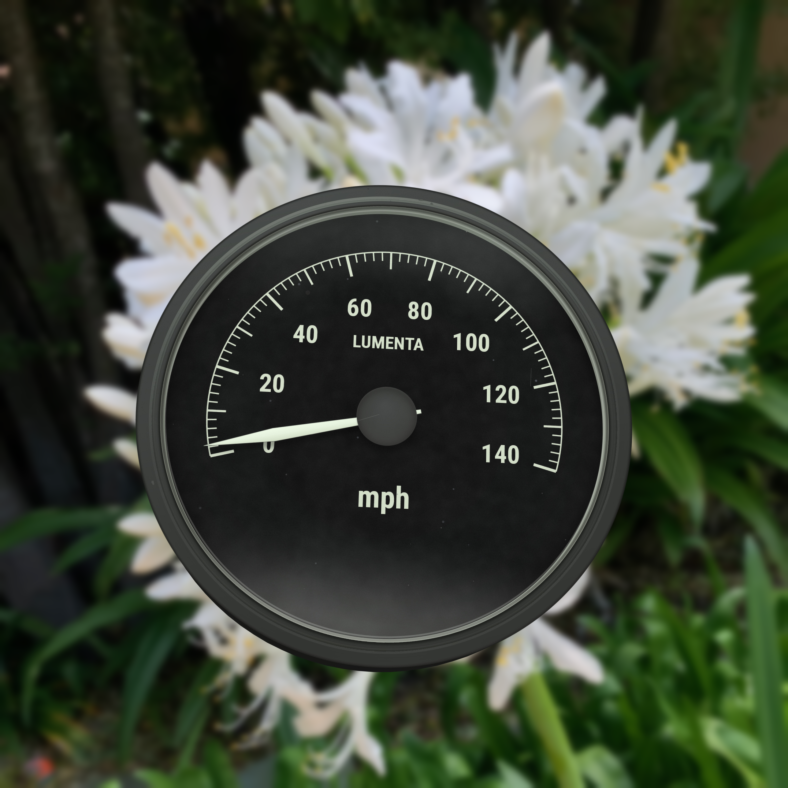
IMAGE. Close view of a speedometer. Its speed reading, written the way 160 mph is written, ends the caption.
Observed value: 2 mph
